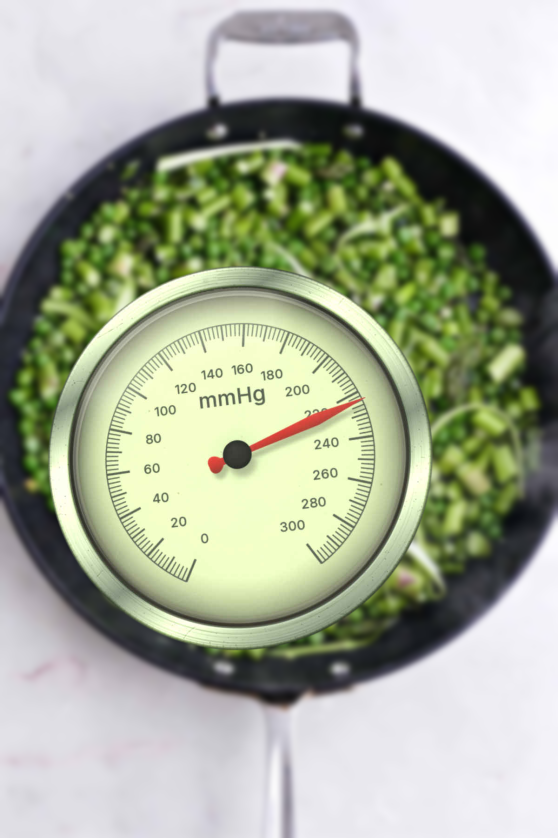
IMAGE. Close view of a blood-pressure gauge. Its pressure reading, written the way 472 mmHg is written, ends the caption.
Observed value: 224 mmHg
